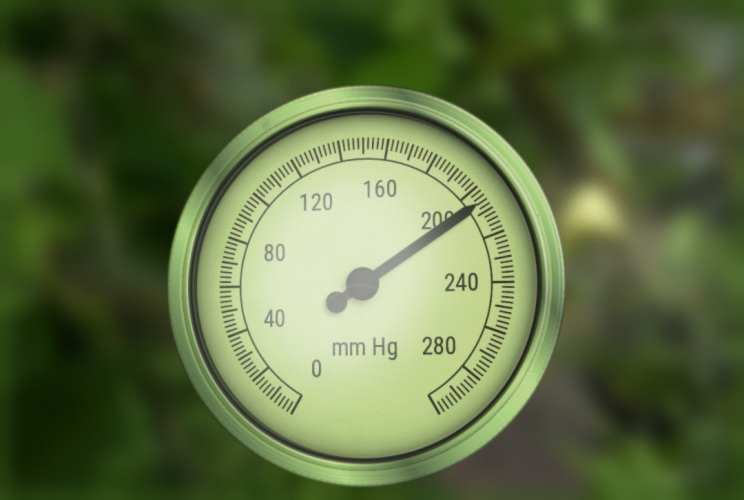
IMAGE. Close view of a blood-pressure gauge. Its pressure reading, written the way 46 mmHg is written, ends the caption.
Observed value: 206 mmHg
